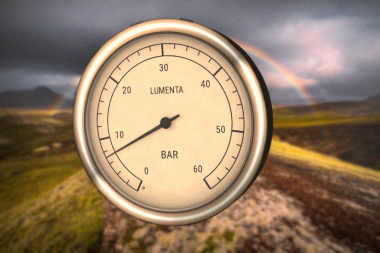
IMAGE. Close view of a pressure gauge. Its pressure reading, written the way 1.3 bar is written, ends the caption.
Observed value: 7 bar
